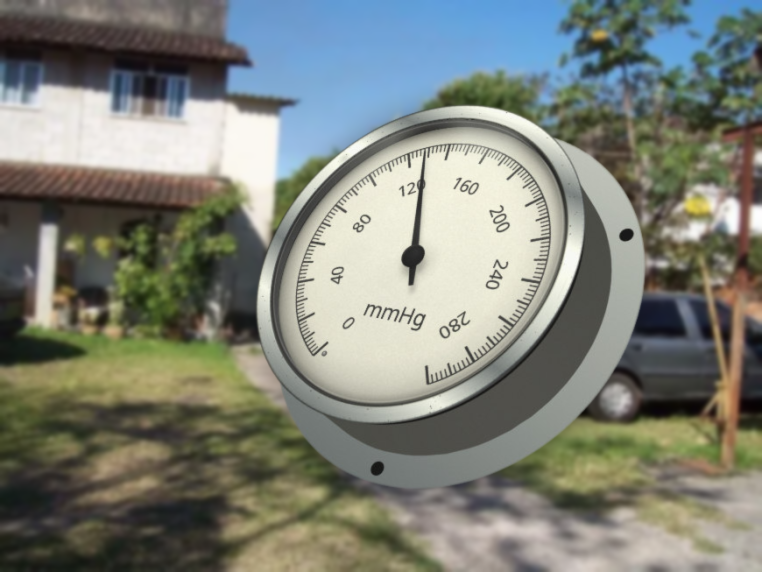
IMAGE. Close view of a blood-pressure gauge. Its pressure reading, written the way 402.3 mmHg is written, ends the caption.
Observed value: 130 mmHg
